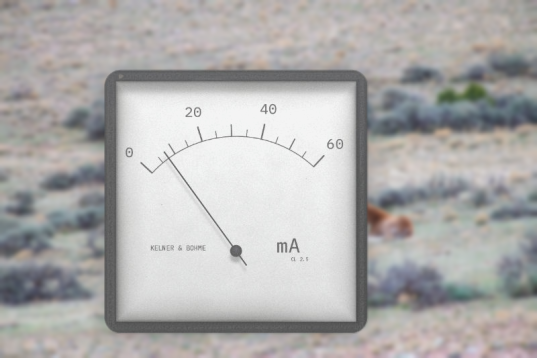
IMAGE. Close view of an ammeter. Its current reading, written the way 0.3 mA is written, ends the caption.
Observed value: 7.5 mA
